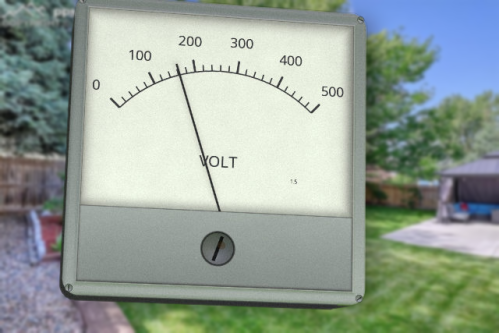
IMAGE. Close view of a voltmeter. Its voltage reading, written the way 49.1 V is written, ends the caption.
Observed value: 160 V
